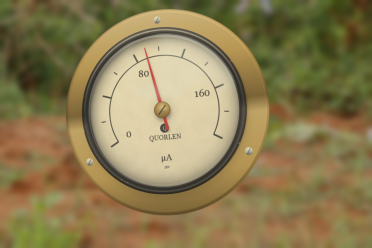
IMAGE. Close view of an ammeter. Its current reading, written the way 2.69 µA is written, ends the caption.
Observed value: 90 µA
